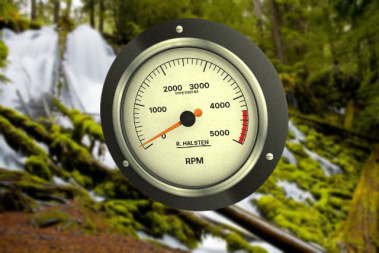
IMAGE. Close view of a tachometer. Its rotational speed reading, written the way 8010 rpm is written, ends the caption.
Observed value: 100 rpm
